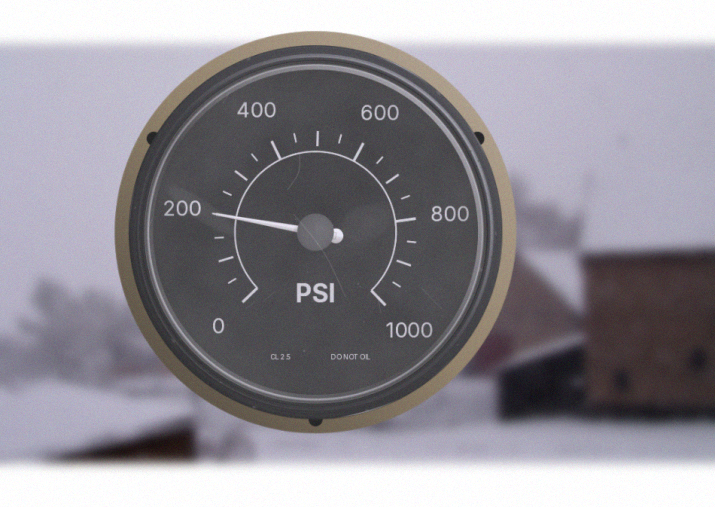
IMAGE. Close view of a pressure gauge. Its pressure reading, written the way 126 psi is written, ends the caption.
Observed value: 200 psi
